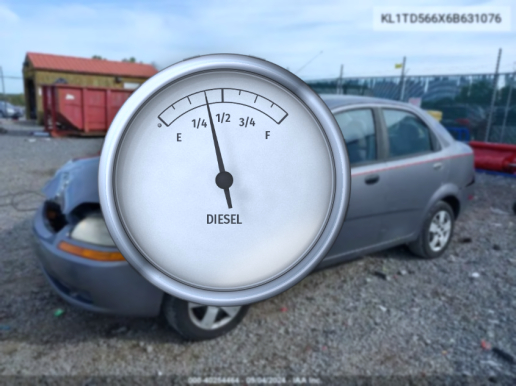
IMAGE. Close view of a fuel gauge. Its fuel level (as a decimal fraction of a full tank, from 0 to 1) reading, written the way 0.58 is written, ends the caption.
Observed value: 0.375
